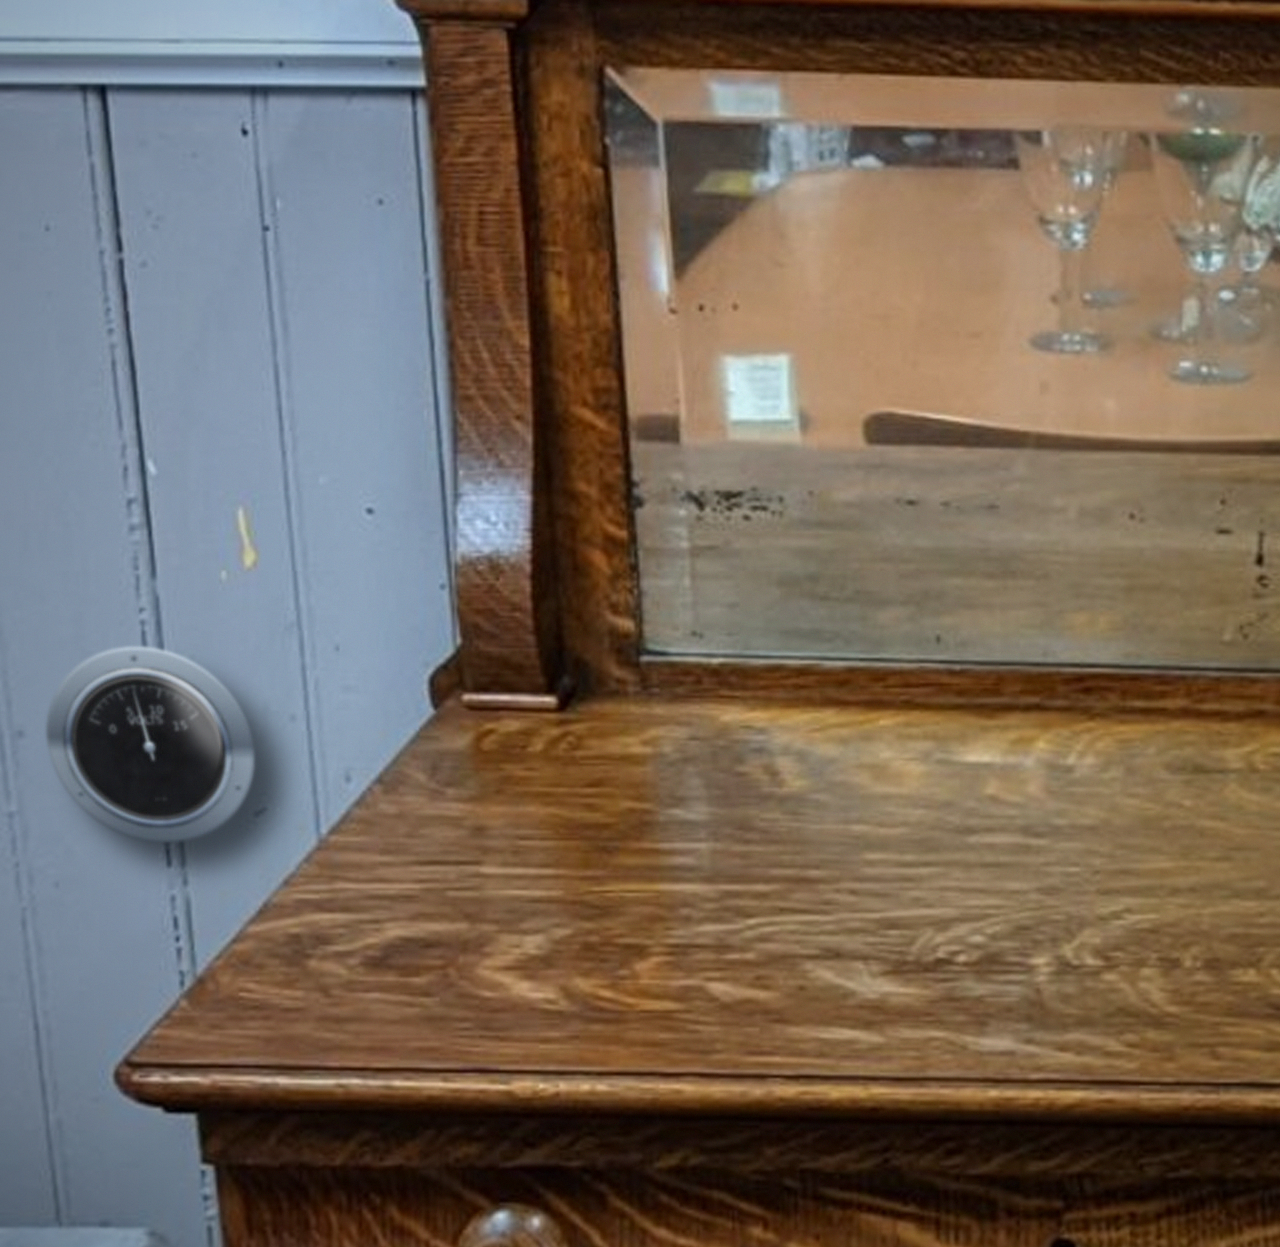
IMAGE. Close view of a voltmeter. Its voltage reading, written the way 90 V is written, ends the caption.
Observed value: 7 V
